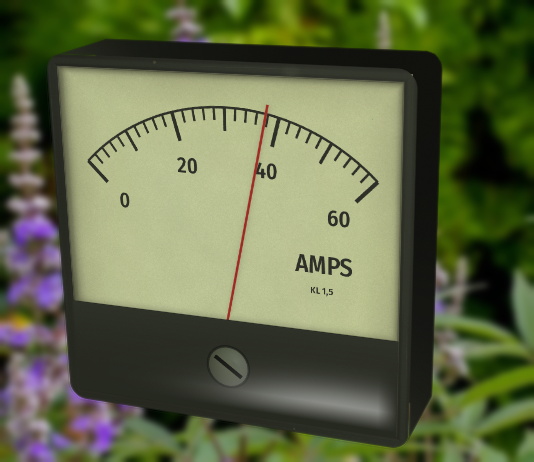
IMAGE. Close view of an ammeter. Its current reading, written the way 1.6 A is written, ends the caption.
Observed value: 38 A
